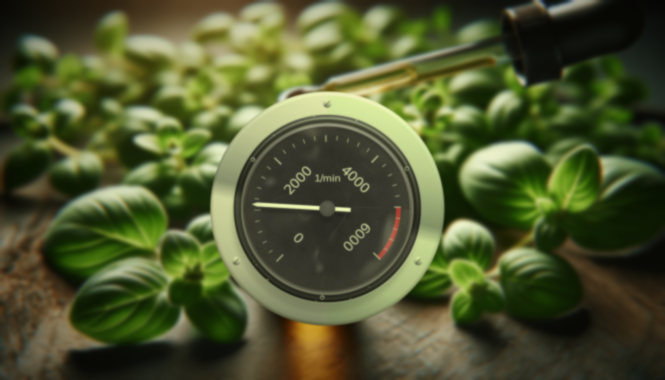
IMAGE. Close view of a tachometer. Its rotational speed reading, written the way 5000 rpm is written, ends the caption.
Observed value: 1100 rpm
